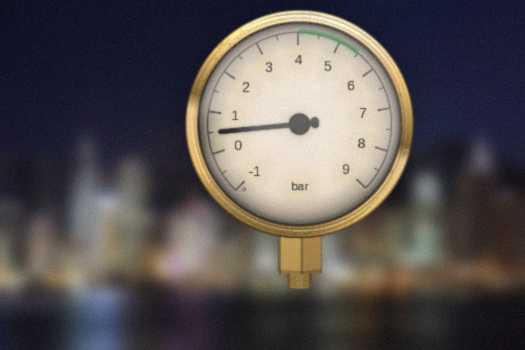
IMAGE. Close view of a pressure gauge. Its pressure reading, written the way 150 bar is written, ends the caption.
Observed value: 0.5 bar
